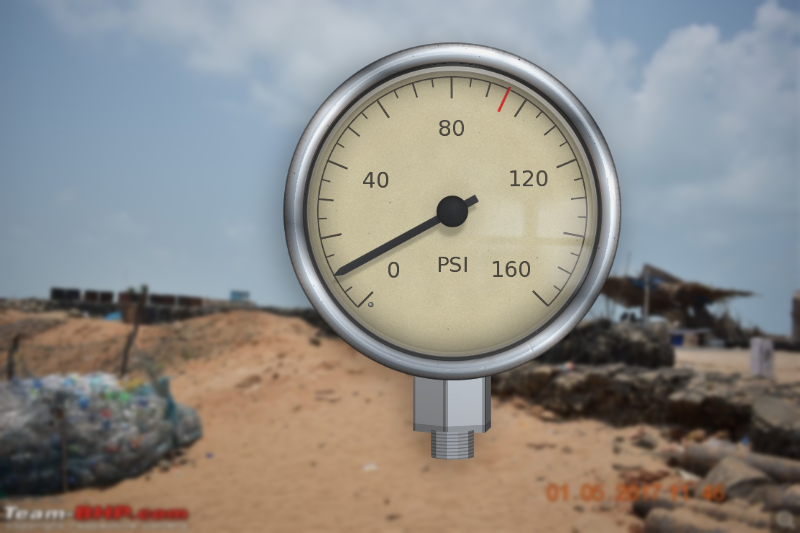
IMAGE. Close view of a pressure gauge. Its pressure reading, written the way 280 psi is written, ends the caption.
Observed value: 10 psi
